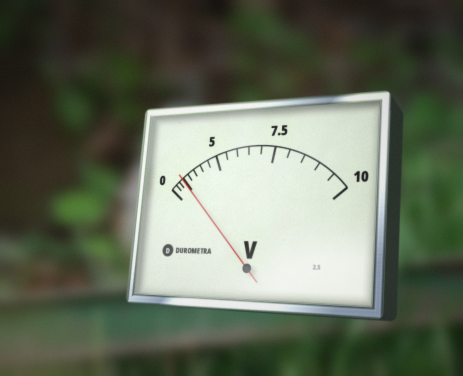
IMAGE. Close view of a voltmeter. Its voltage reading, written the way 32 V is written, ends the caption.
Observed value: 2.5 V
